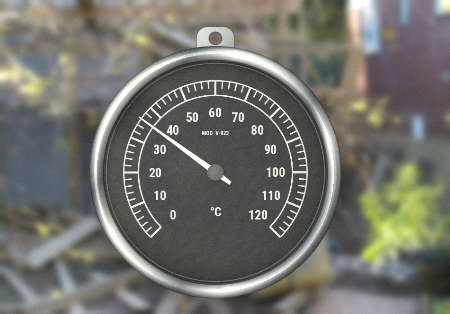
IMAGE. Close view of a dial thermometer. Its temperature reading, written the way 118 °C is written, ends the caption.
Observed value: 36 °C
